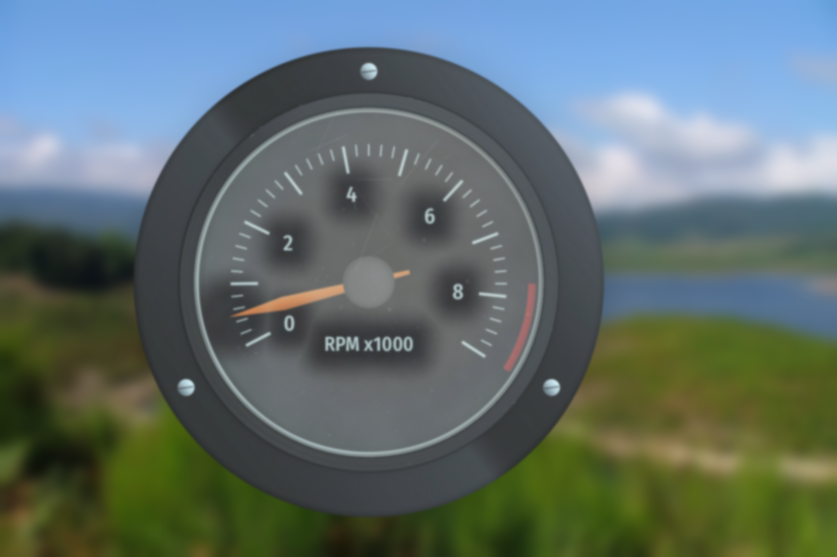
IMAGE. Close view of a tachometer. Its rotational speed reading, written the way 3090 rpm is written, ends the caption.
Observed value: 500 rpm
